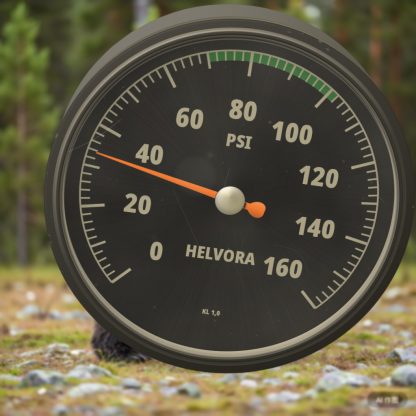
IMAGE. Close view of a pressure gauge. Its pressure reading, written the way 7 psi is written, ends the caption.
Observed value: 34 psi
